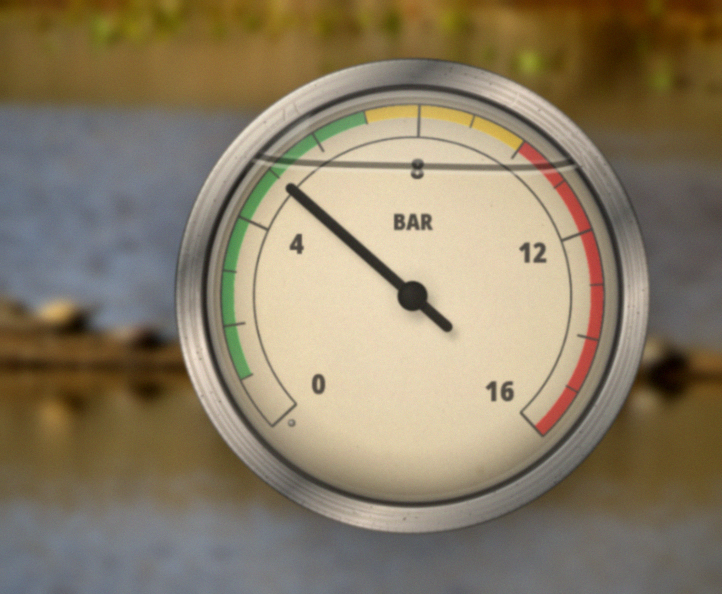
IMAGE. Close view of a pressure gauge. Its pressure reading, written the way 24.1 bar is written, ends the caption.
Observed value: 5 bar
